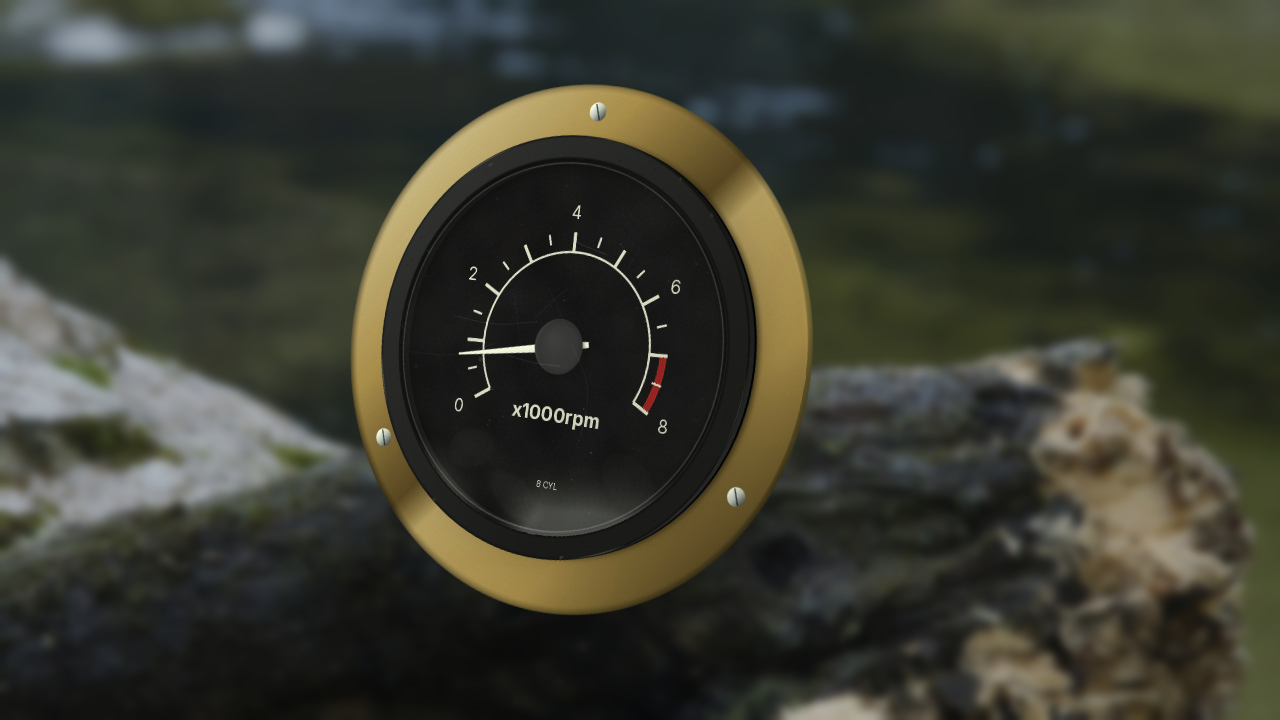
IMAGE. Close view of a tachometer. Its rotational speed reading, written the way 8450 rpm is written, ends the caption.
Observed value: 750 rpm
